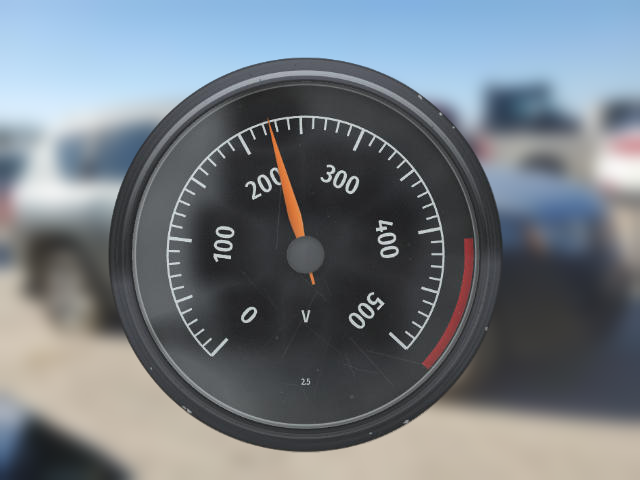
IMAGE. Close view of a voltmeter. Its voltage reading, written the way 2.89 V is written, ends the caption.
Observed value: 225 V
